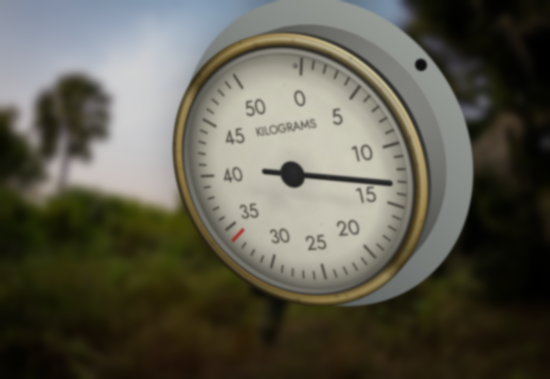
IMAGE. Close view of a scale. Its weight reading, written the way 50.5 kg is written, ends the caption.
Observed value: 13 kg
